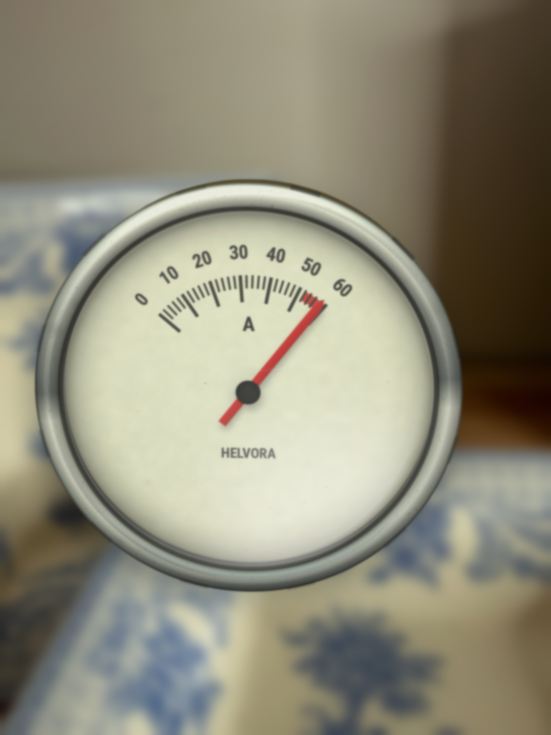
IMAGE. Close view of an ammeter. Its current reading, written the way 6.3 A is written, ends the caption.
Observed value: 58 A
